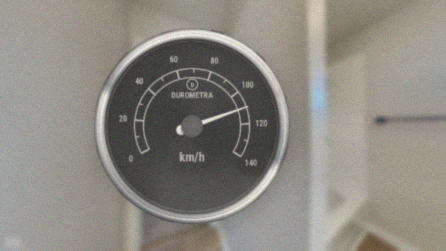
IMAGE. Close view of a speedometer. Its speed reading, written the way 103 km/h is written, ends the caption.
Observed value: 110 km/h
